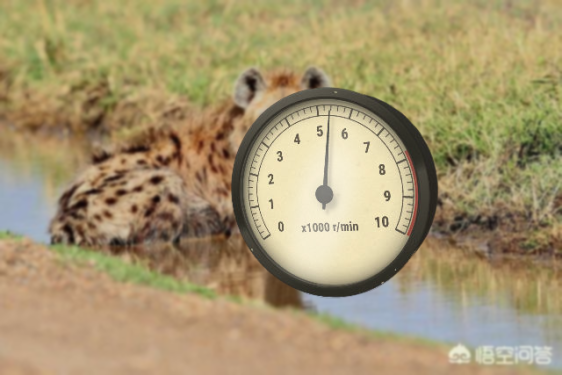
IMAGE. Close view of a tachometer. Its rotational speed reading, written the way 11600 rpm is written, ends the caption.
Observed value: 5400 rpm
